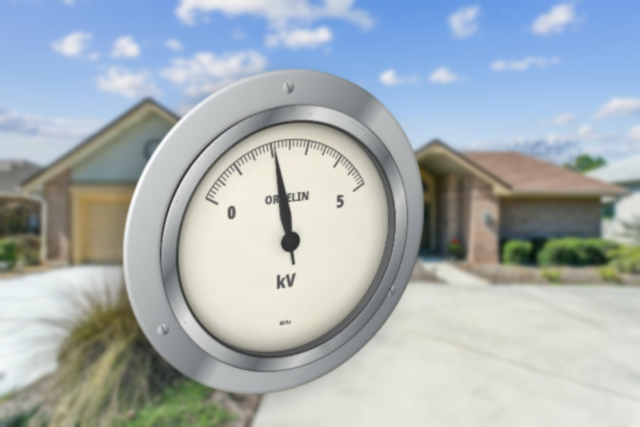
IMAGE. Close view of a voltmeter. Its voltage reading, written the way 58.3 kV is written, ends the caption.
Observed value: 2 kV
